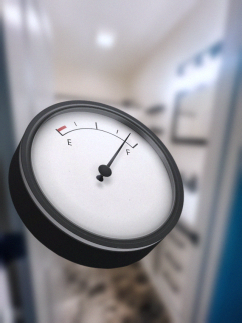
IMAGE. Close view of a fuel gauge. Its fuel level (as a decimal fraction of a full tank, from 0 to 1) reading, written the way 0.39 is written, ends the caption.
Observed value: 0.875
